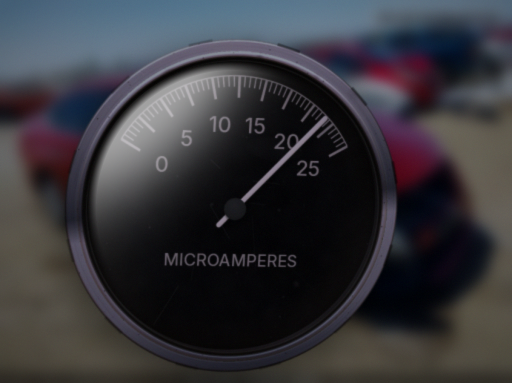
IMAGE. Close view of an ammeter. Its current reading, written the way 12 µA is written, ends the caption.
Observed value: 21.5 µA
